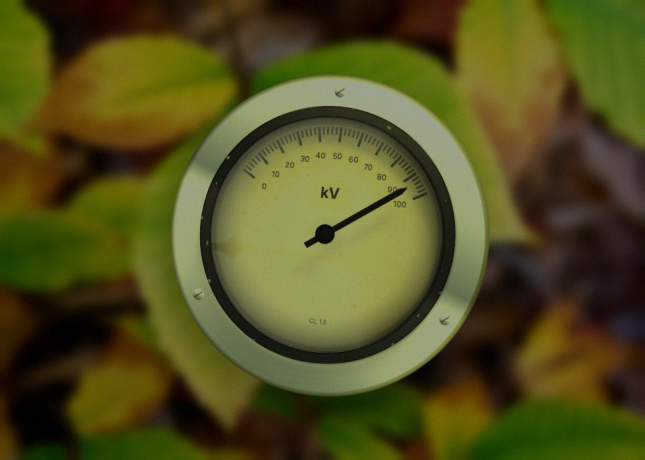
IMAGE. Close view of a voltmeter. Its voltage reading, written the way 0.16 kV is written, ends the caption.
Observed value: 94 kV
